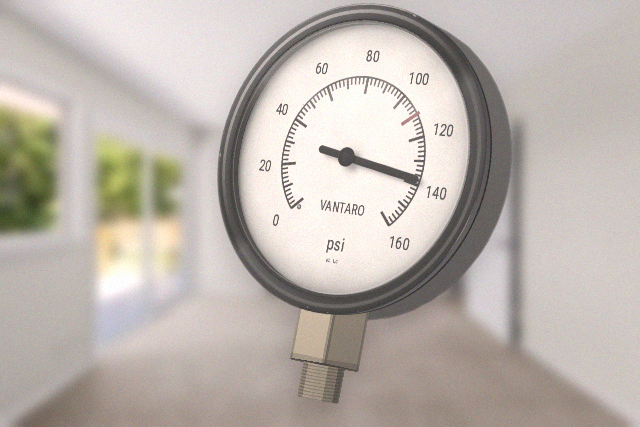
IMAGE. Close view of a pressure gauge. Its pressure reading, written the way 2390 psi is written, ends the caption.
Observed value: 138 psi
